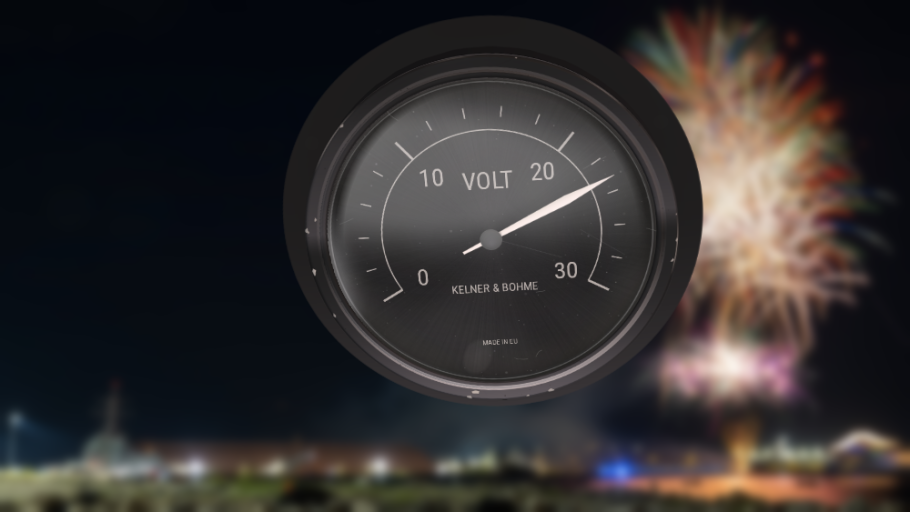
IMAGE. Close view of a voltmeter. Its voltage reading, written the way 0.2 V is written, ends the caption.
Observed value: 23 V
